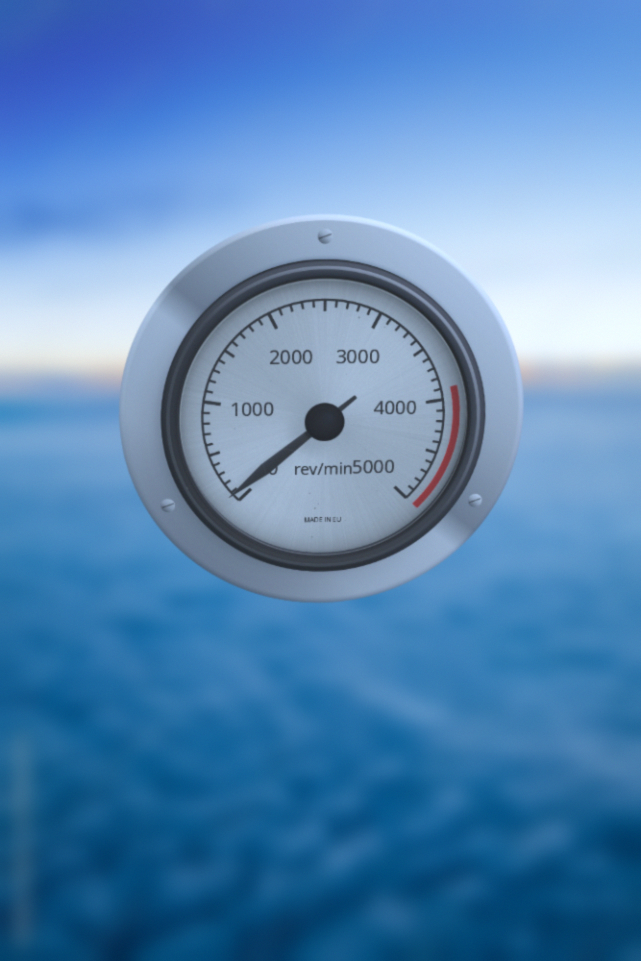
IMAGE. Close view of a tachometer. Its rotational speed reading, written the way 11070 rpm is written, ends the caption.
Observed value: 100 rpm
